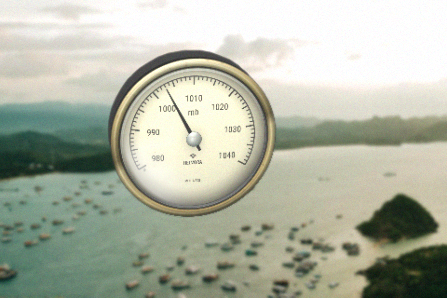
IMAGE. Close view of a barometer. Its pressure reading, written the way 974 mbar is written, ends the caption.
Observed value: 1003 mbar
